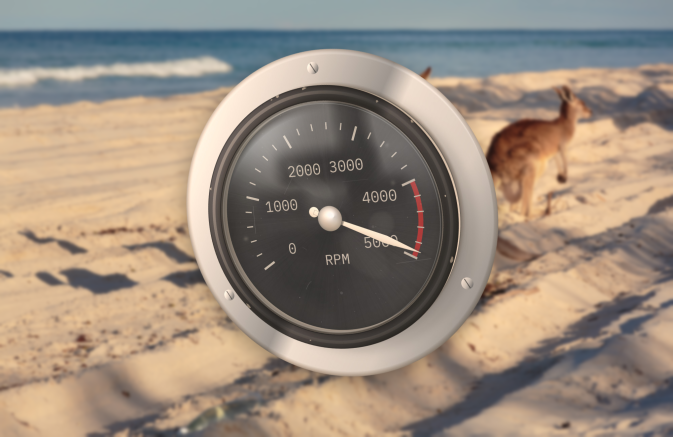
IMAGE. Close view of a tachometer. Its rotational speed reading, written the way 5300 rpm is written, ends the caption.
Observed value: 4900 rpm
